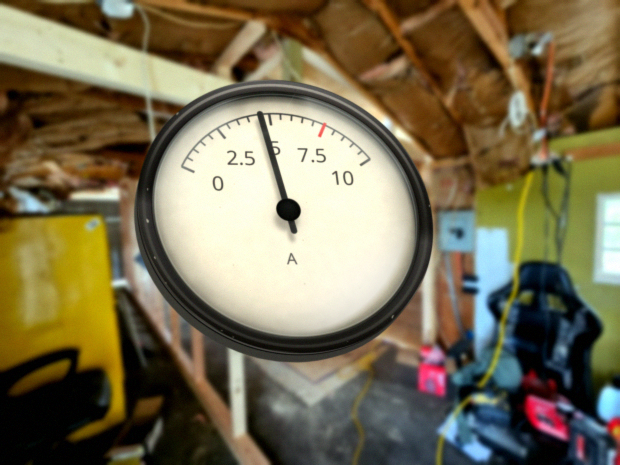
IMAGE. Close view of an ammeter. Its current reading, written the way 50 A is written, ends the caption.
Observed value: 4.5 A
